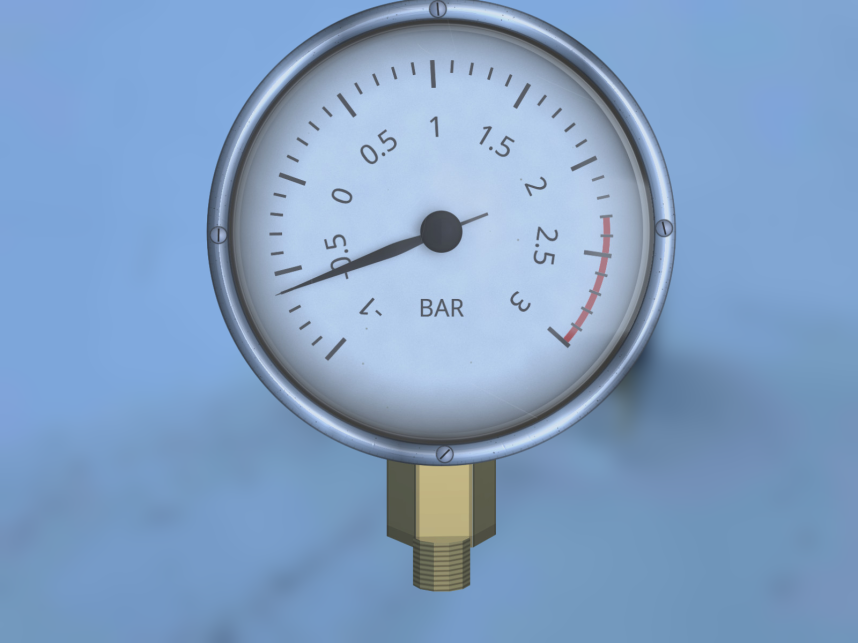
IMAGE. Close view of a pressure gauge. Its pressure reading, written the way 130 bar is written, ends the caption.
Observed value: -0.6 bar
